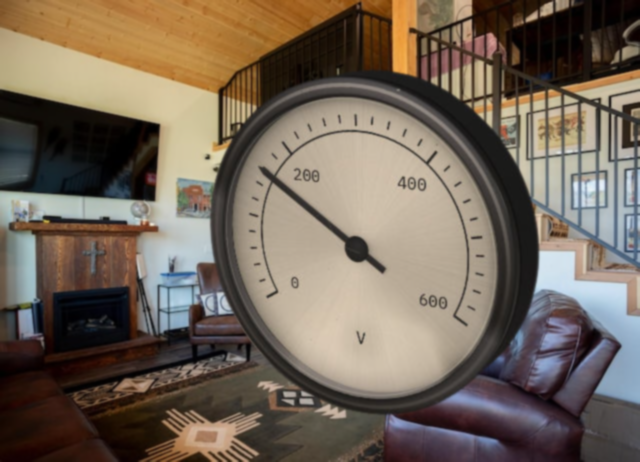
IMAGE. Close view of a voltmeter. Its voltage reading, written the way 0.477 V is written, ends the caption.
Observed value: 160 V
